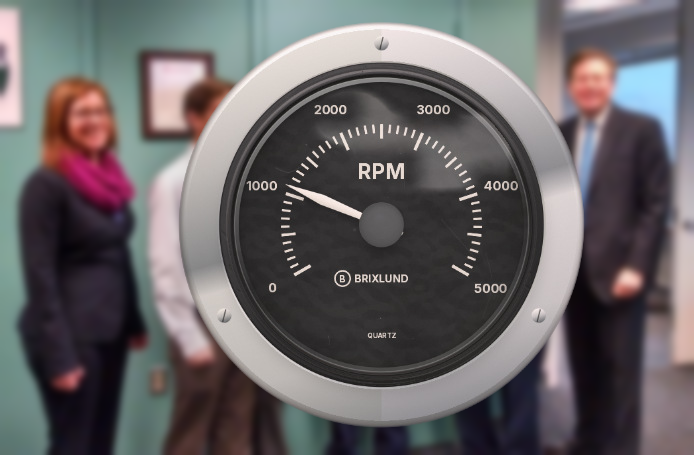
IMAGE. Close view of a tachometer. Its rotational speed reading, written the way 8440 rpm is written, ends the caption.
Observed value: 1100 rpm
